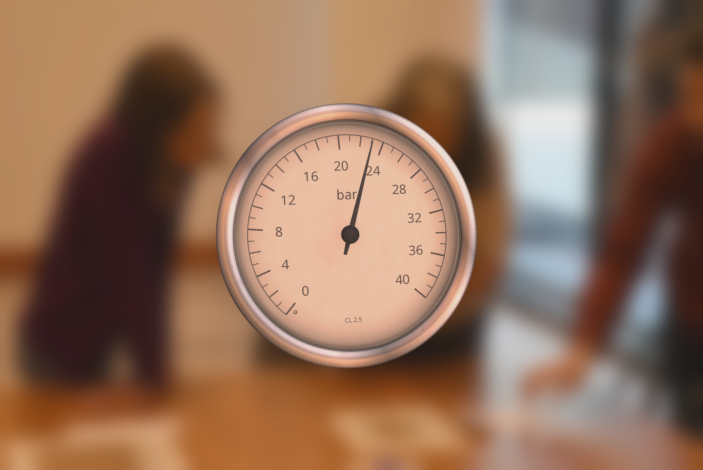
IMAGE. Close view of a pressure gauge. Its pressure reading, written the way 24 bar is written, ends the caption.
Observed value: 23 bar
